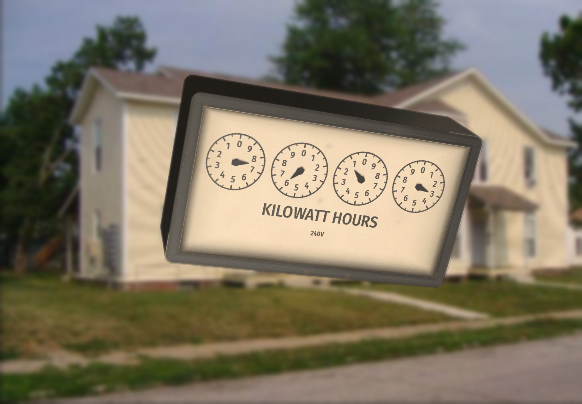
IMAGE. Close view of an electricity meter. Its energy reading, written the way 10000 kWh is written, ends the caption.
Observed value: 7613 kWh
